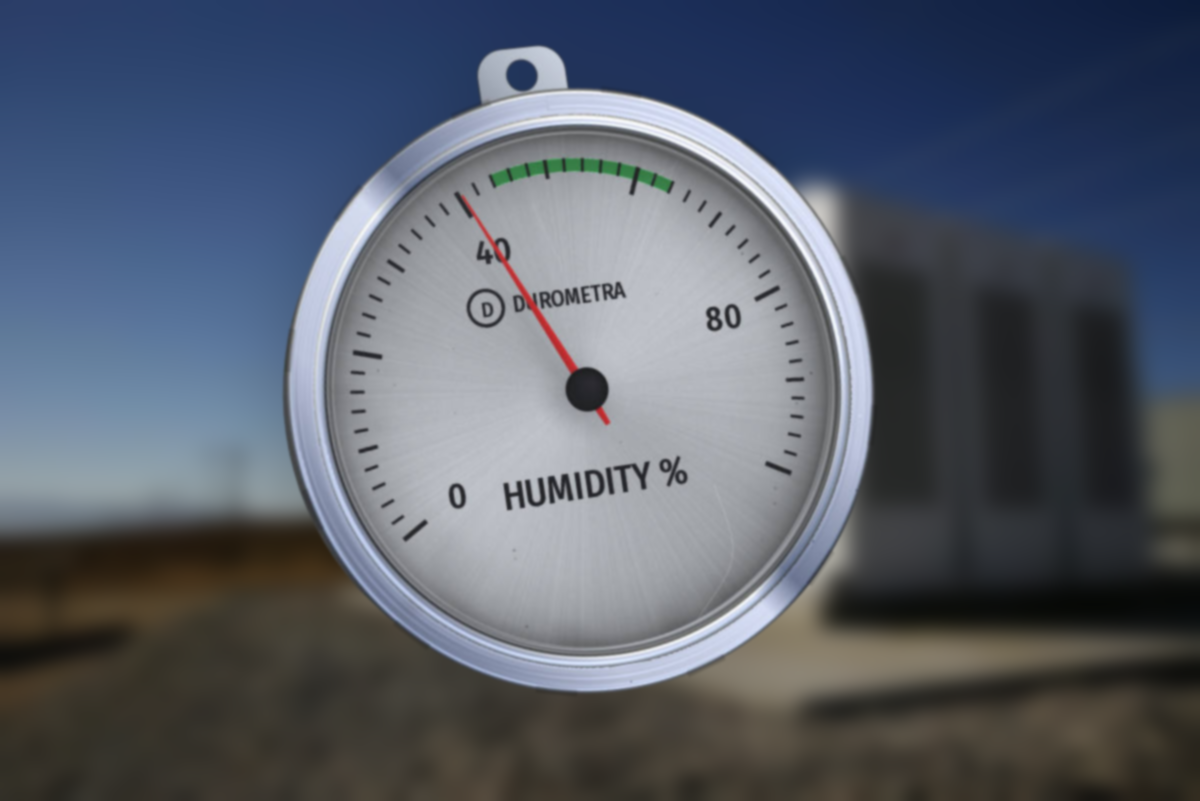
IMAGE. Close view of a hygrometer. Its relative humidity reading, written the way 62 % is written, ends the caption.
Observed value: 40 %
